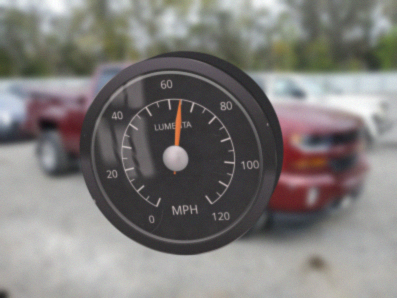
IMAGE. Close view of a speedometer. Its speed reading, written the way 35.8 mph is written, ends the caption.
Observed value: 65 mph
